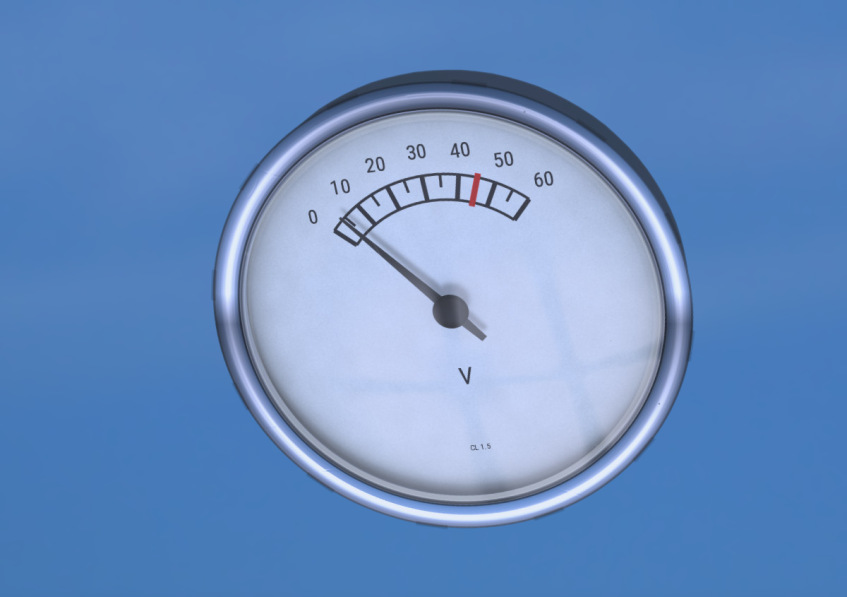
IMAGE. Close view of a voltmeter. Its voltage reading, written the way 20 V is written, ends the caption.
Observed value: 5 V
